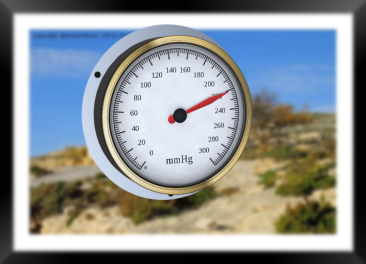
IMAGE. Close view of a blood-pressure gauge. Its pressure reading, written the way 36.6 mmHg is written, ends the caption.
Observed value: 220 mmHg
